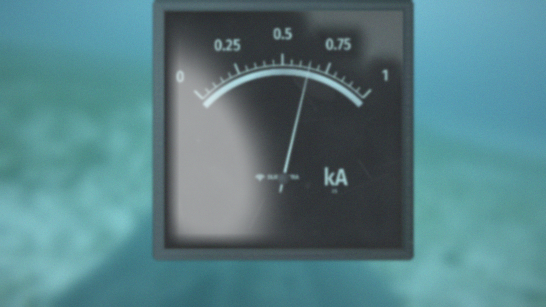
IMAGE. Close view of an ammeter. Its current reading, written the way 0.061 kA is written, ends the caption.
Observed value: 0.65 kA
